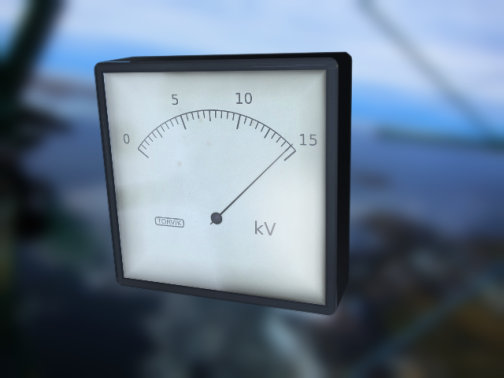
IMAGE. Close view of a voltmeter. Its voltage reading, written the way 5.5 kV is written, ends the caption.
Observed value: 14.5 kV
